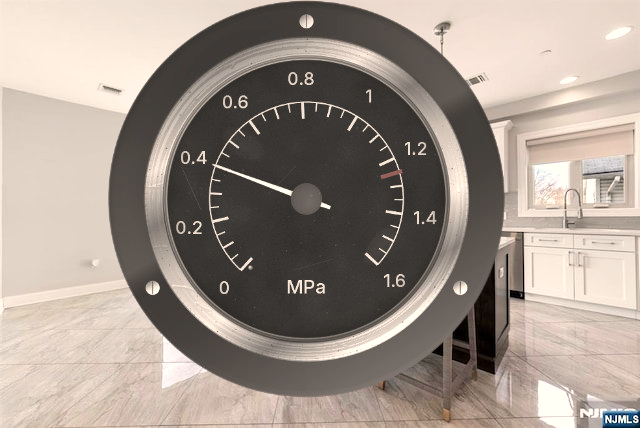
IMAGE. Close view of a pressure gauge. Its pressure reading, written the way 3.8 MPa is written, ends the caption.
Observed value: 0.4 MPa
